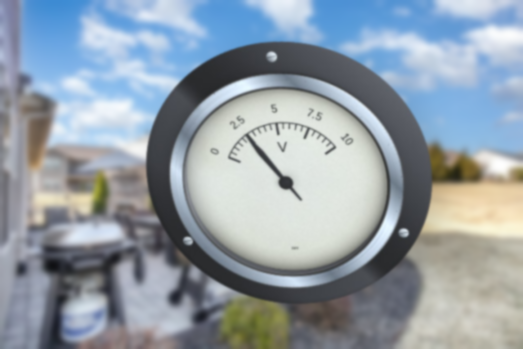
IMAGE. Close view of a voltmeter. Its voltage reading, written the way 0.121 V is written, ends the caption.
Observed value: 2.5 V
